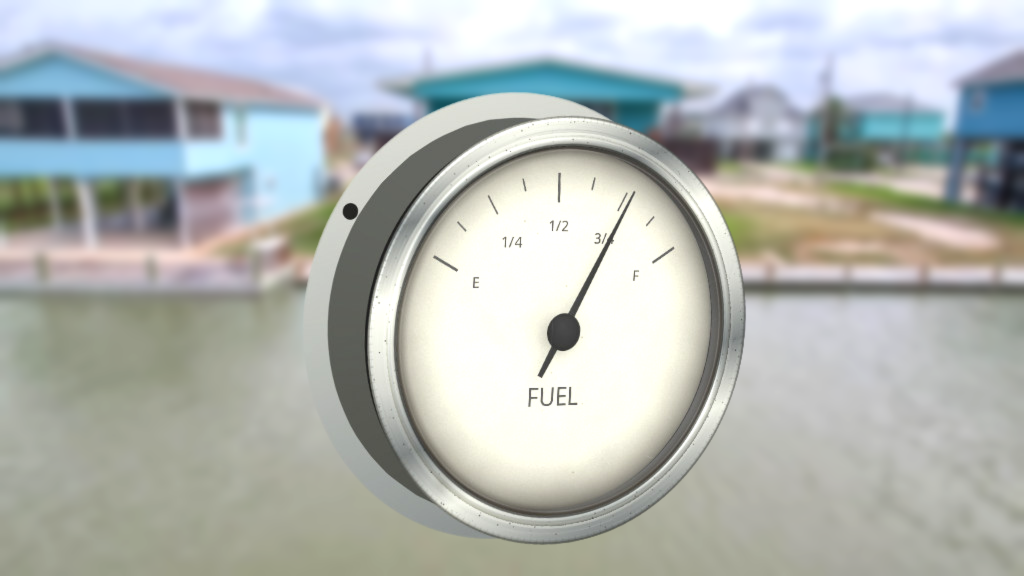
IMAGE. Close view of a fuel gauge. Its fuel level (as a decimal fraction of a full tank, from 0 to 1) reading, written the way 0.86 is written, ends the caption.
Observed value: 0.75
